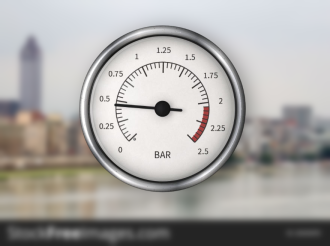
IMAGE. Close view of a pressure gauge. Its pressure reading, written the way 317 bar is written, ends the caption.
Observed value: 0.45 bar
